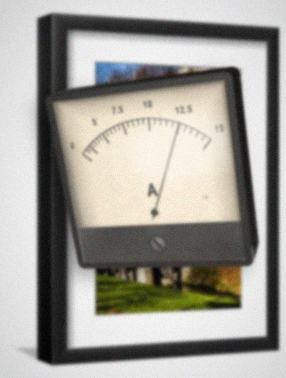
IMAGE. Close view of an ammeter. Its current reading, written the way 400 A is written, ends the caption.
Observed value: 12.5 A
